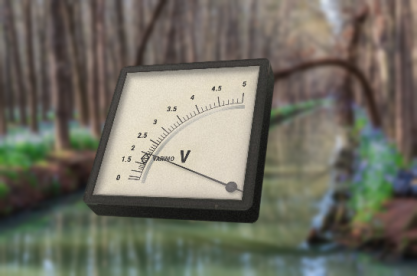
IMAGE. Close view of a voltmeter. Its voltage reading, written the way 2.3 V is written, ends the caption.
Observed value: 2 V
